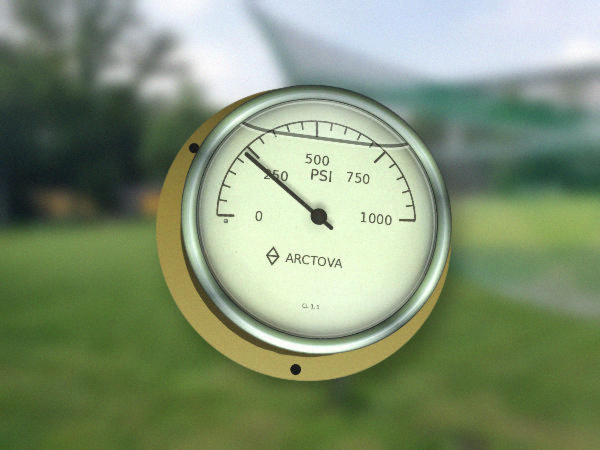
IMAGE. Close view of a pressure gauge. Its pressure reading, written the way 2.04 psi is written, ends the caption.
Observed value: 225 psi
